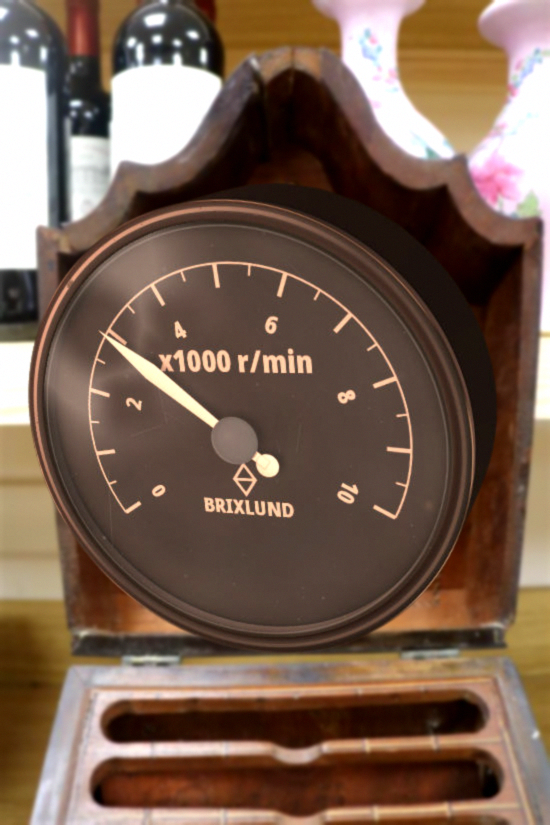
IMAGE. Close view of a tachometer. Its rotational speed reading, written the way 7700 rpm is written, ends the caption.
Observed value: 3000 rpm
